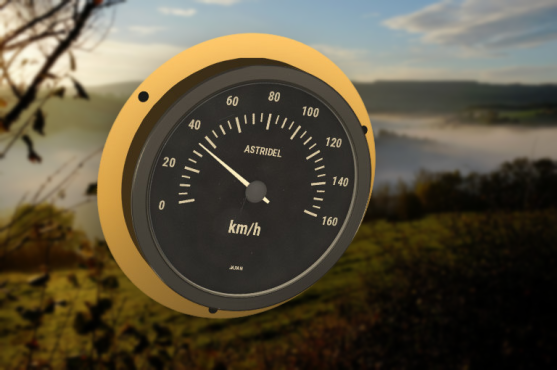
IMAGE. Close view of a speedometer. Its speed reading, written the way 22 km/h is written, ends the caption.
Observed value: 35 km/h
